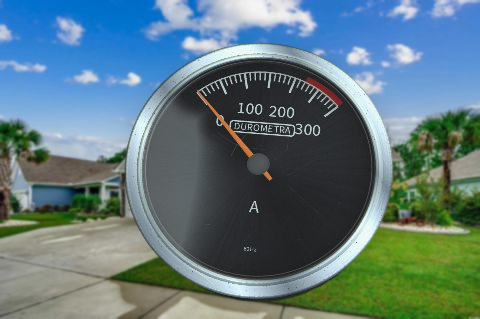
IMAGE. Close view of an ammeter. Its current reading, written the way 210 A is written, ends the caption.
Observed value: 0 A
